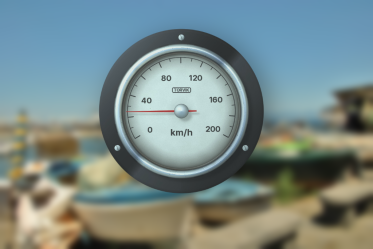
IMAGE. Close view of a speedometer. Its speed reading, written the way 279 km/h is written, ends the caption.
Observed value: 25 km/h
